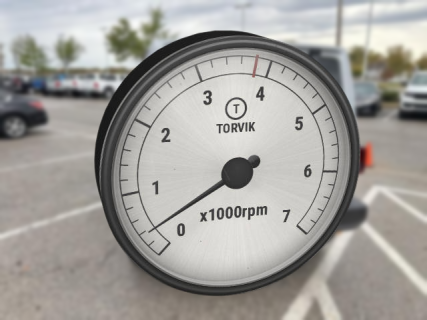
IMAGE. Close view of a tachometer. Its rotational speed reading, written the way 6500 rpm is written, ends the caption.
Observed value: 400 rpm
